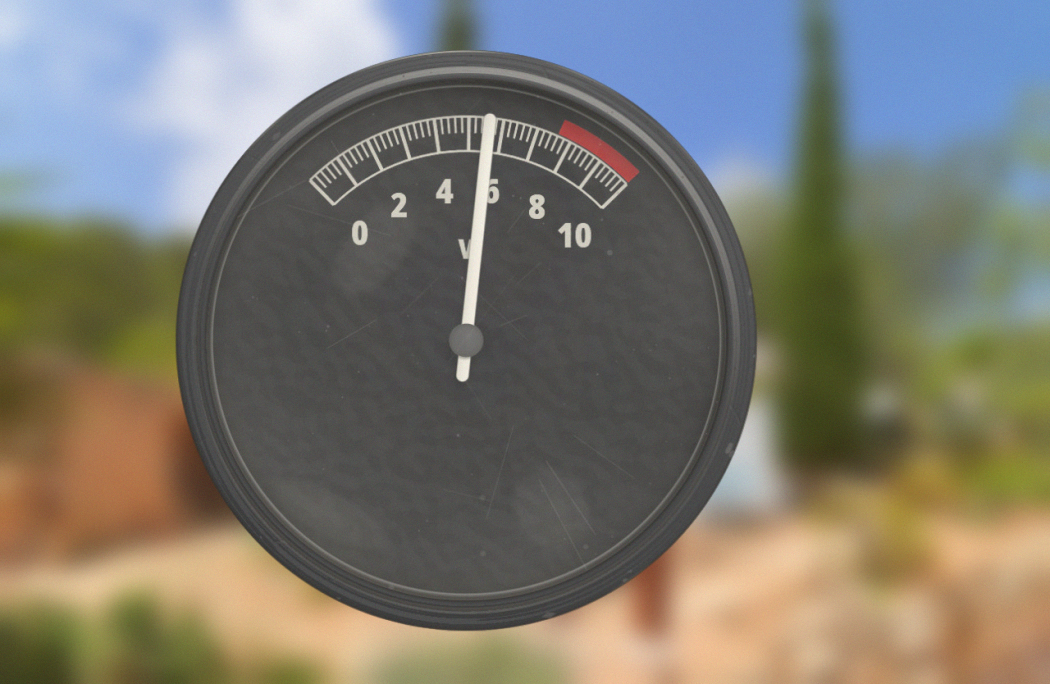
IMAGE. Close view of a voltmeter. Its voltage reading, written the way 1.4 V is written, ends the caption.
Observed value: 5.6 V
